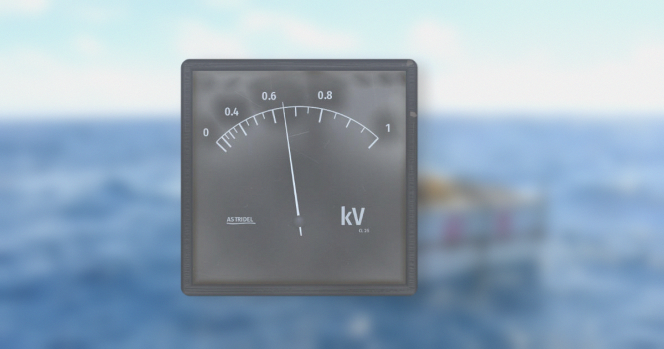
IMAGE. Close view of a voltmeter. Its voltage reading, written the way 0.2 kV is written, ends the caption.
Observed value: 0.65 kV
